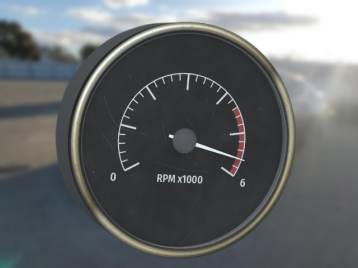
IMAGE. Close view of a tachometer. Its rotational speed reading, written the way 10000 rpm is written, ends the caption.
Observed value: 5600 rpm
